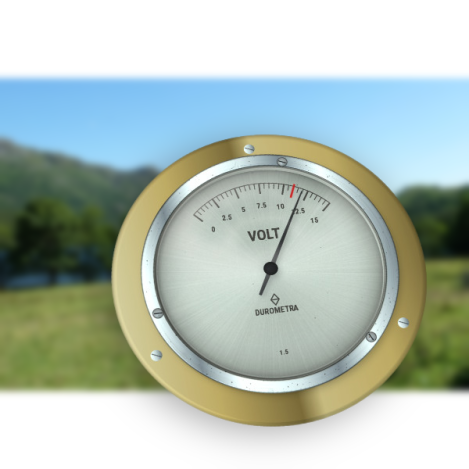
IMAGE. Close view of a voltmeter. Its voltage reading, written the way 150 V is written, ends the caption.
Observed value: 12 V
